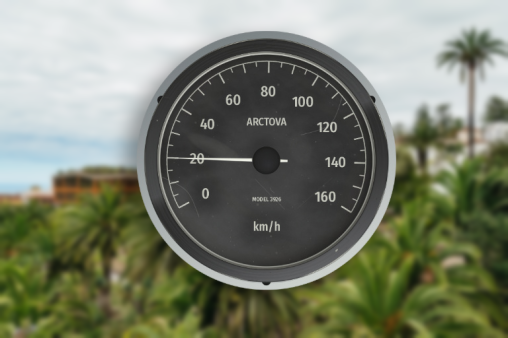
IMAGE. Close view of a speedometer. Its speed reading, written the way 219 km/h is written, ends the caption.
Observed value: 20 km/h
